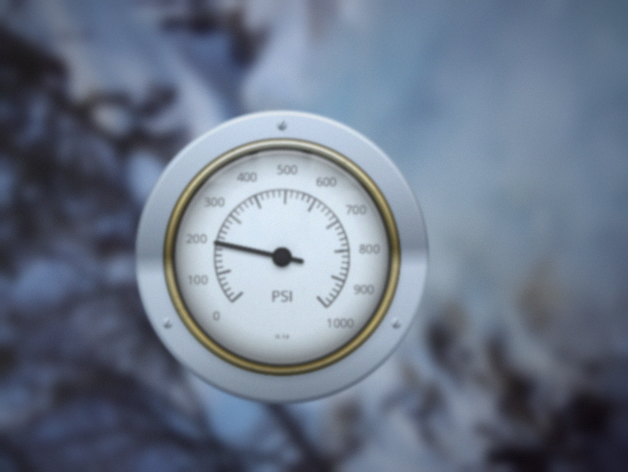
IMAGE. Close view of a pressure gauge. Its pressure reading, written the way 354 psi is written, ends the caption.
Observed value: 200 psi
